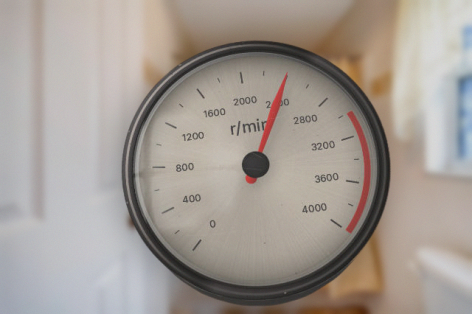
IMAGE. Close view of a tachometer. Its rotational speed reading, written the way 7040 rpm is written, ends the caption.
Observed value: 2400 rpm
